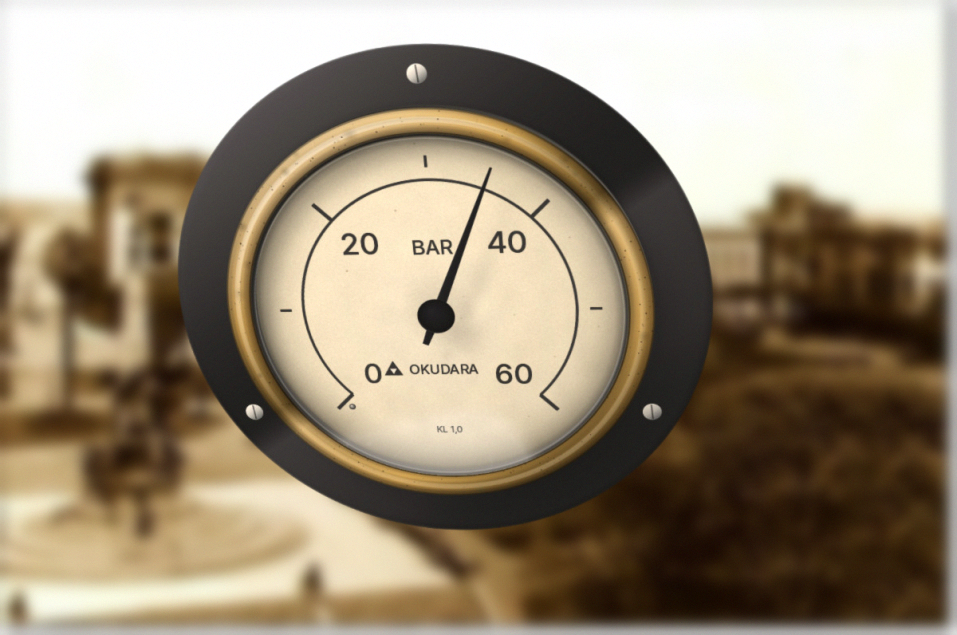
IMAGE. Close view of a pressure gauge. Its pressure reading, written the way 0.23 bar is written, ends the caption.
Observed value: 35 bar
